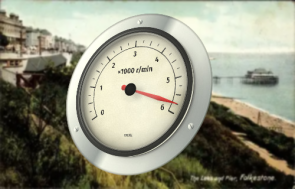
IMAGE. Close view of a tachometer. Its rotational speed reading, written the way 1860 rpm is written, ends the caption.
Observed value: 5750 rpm
